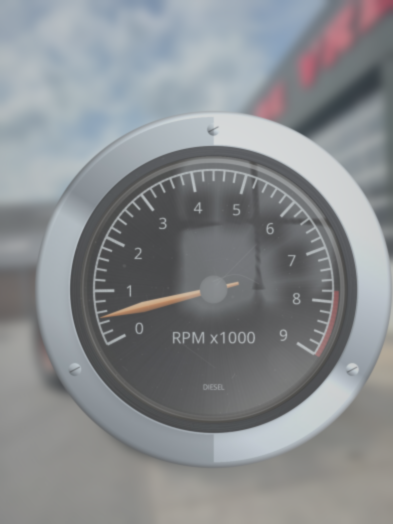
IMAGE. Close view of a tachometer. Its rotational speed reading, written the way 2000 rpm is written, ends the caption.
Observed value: 500 rpm
